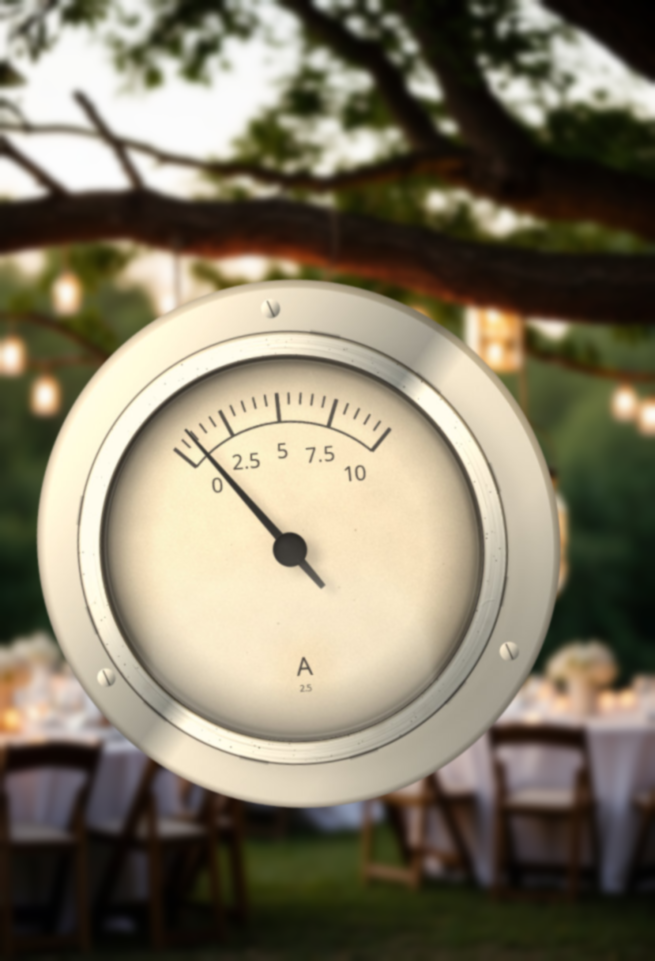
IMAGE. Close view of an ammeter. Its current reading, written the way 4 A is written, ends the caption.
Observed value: 1 A
